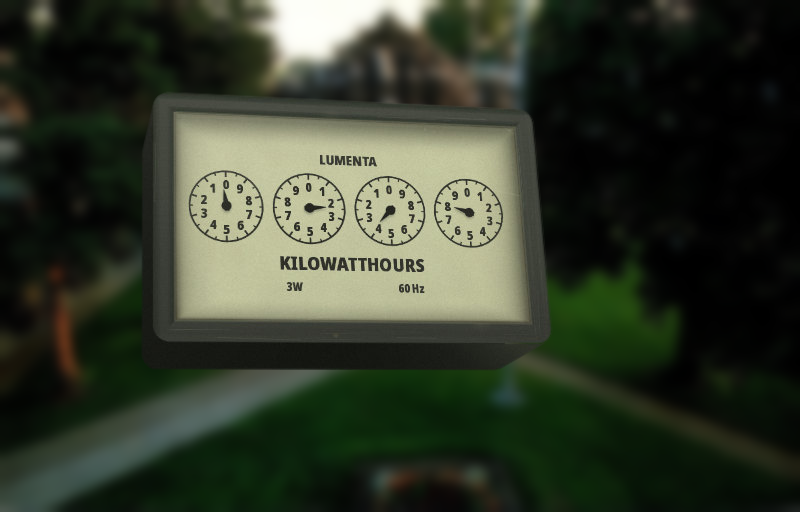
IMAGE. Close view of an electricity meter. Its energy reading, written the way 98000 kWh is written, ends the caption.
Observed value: 238 kWh
